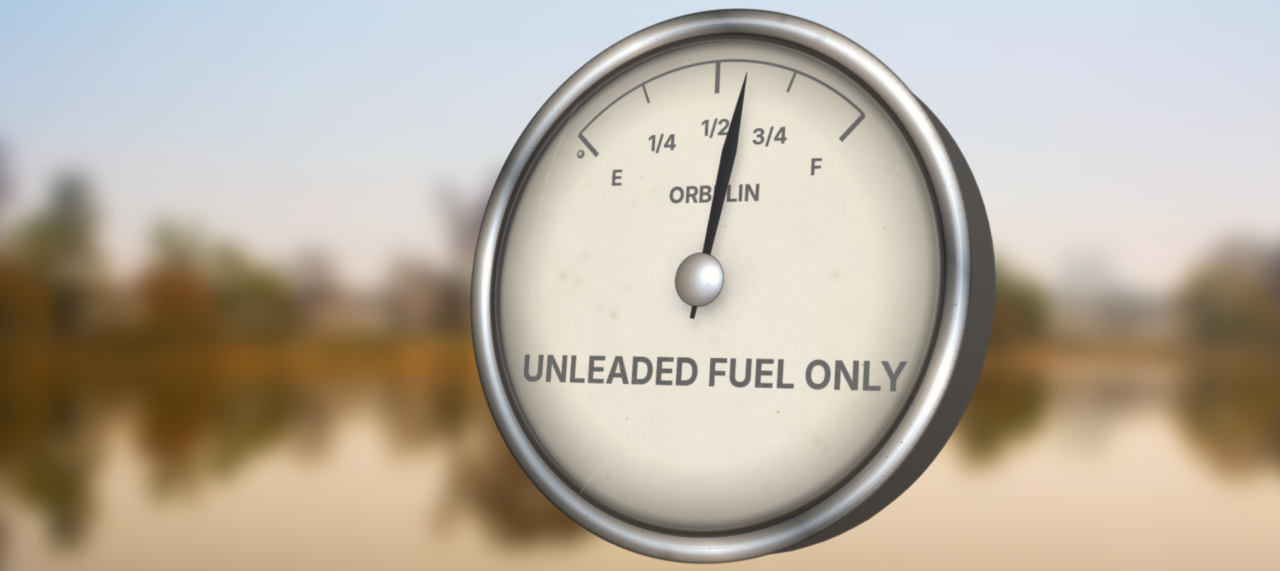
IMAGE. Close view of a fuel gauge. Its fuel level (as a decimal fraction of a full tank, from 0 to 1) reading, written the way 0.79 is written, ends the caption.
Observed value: 0.625
